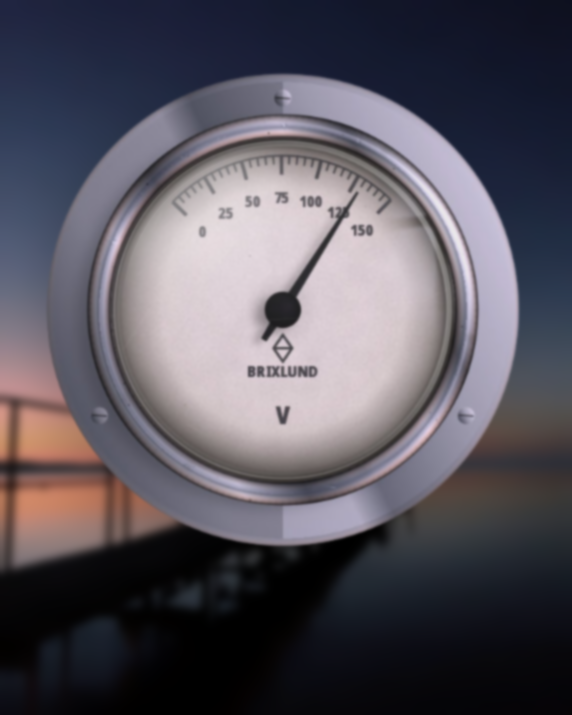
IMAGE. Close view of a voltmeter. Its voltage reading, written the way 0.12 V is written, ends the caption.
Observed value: 130 V
